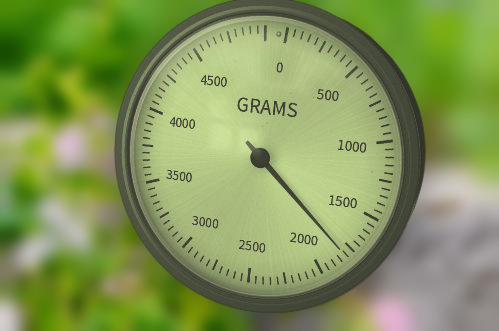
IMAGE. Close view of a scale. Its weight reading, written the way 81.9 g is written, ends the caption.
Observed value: 1800 g
